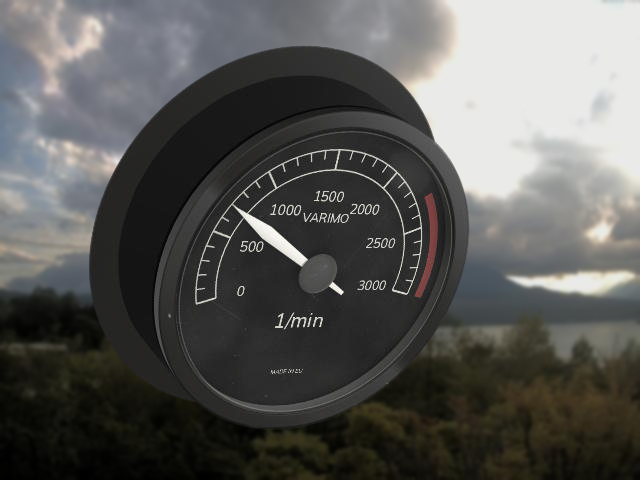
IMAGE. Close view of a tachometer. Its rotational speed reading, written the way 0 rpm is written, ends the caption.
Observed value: 700 rpm
